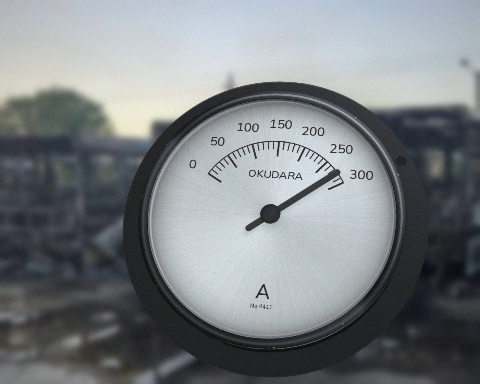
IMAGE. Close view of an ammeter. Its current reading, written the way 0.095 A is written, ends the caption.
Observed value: 280 A
